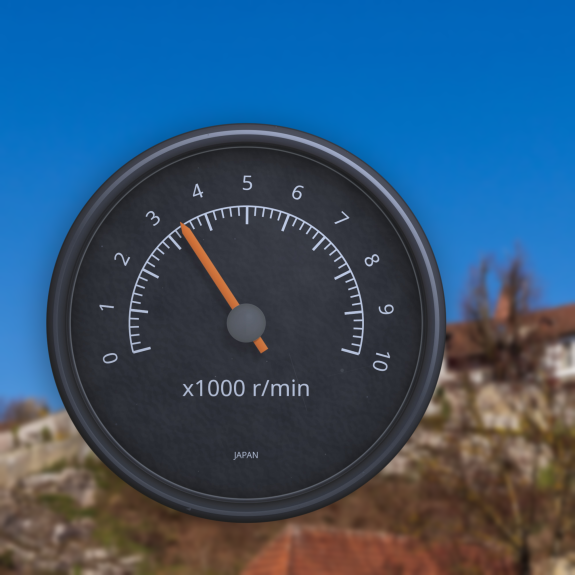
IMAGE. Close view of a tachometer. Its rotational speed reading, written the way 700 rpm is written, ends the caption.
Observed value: 3400 rpm
